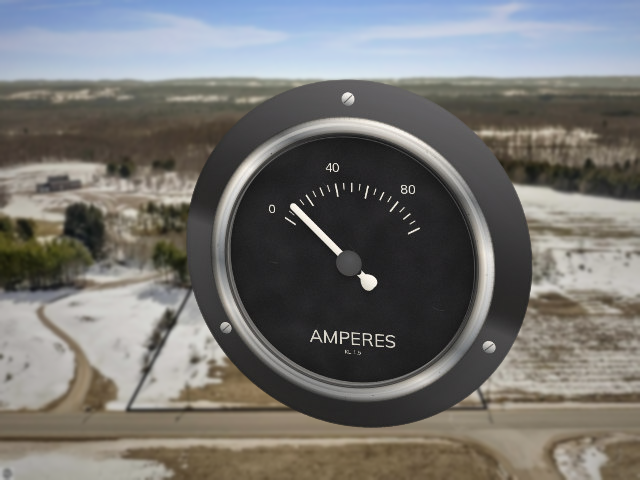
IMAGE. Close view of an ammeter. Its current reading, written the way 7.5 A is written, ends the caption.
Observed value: 10 A
